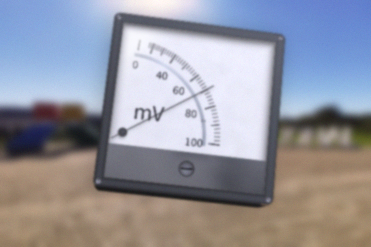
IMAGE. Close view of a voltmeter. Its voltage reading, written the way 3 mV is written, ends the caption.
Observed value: 70 mV
